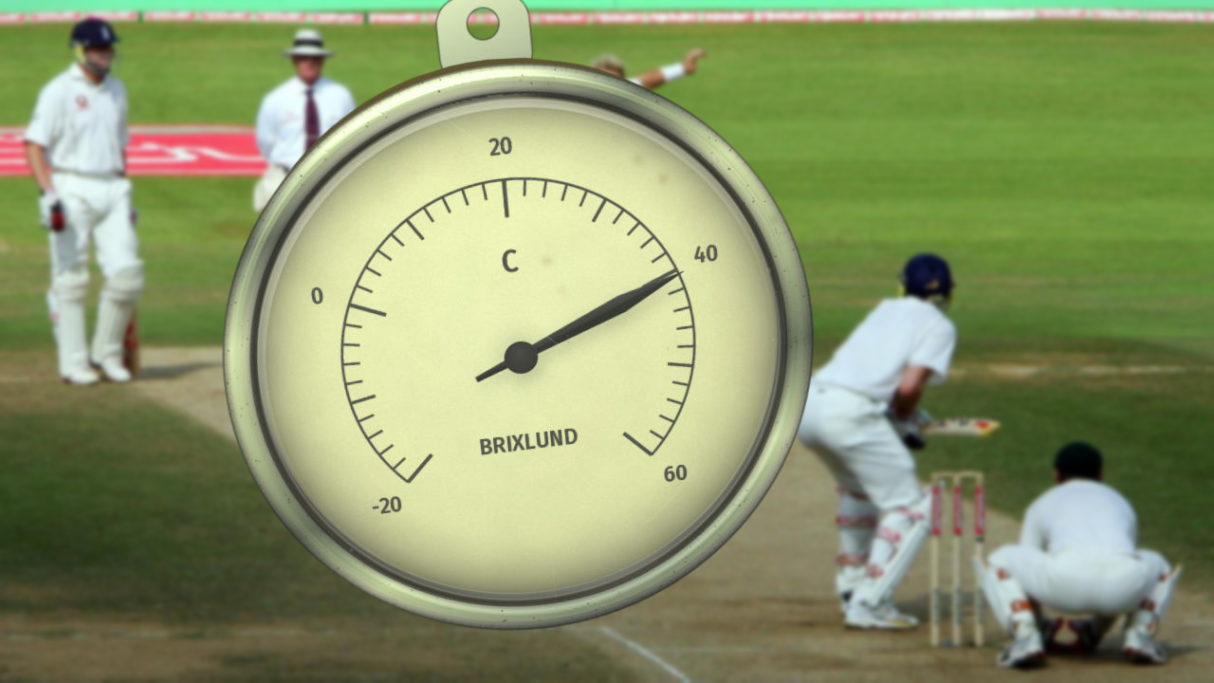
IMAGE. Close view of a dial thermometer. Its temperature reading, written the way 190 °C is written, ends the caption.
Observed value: 40 °C
